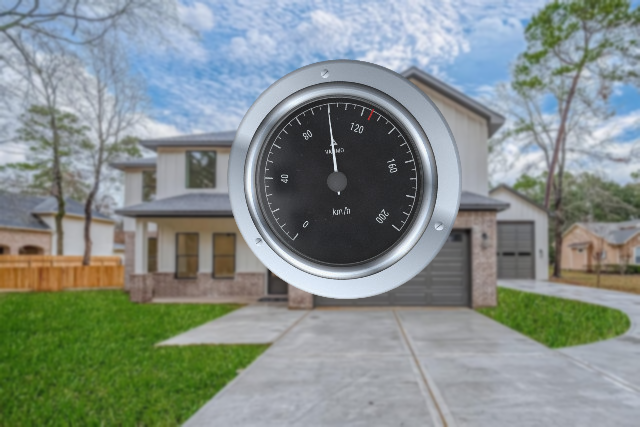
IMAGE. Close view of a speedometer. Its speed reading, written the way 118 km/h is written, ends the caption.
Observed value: 100 km/h
